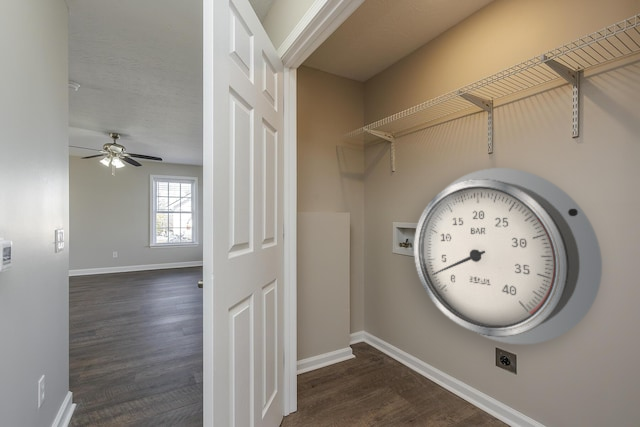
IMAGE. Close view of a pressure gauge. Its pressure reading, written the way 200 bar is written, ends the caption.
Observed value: 2.5 bar
